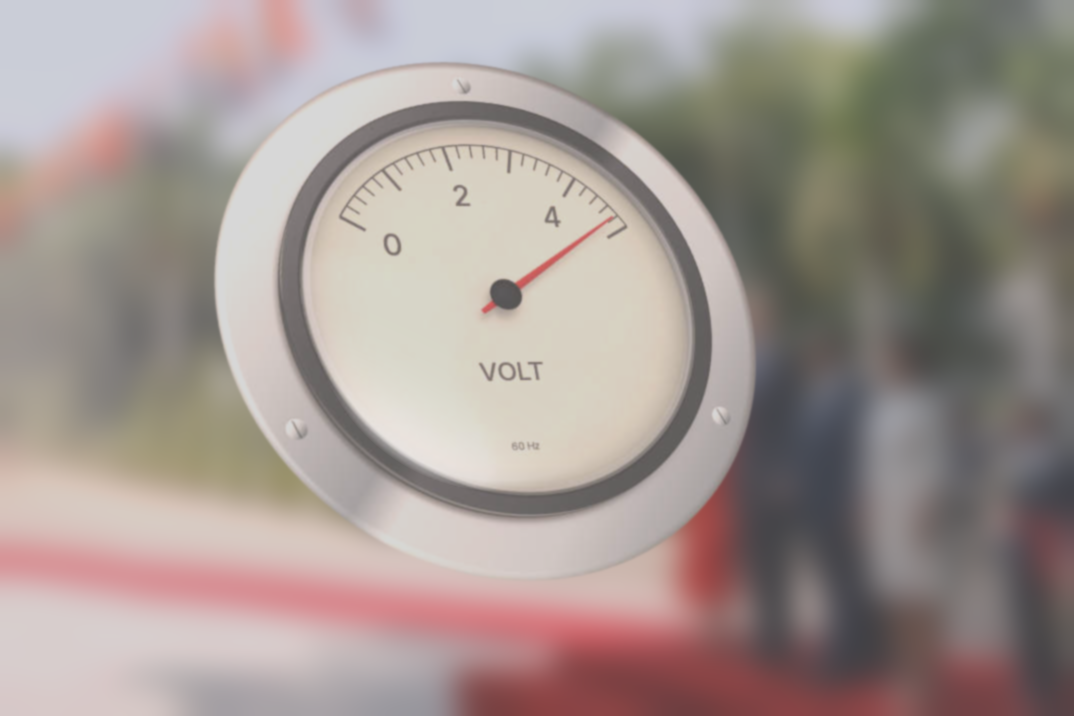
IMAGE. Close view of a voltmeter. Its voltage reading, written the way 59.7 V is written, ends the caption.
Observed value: 4.8 V
